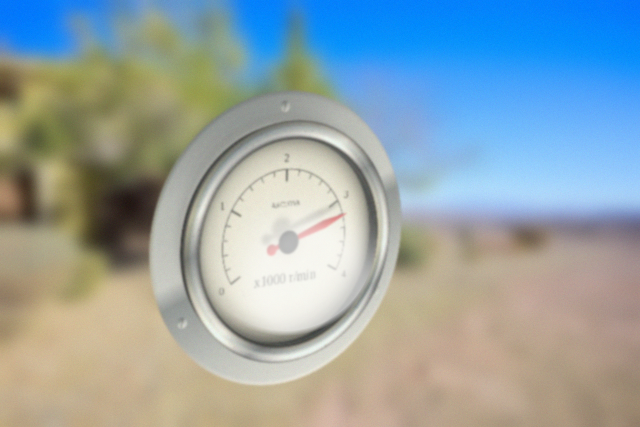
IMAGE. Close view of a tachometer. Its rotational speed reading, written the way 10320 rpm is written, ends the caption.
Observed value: 3200 rpm
